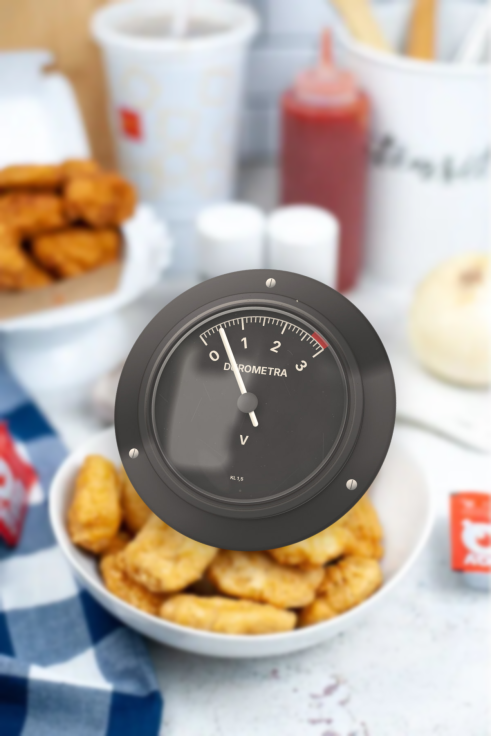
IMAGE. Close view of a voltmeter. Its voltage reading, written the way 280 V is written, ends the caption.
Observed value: 0.5 V
